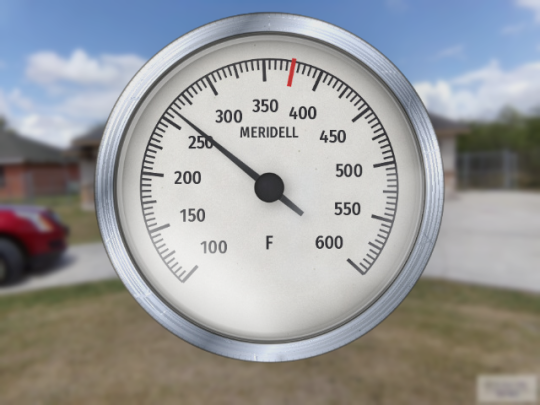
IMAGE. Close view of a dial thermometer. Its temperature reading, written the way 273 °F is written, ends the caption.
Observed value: 260 °F
